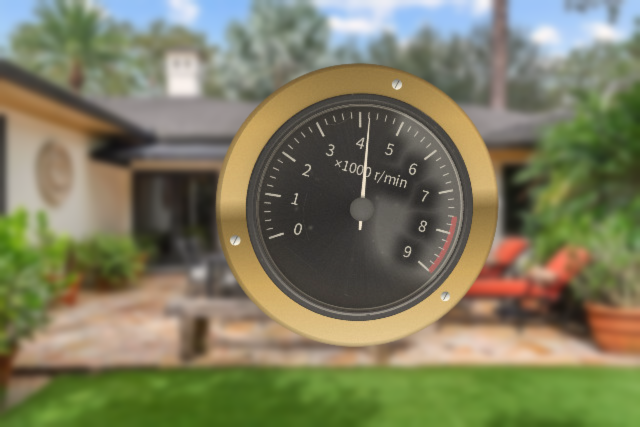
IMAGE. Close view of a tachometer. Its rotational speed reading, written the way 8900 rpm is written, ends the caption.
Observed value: 4200 rpm
